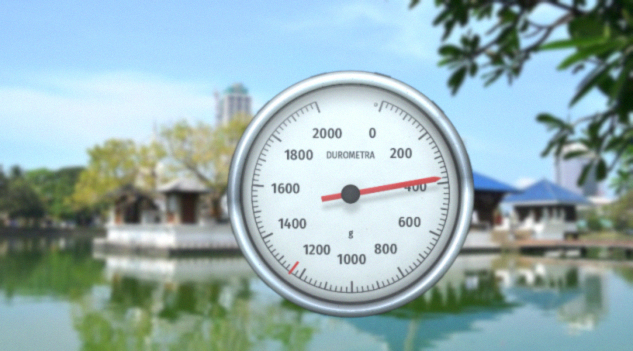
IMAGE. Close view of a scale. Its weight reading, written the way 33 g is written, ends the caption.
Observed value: 380 g
